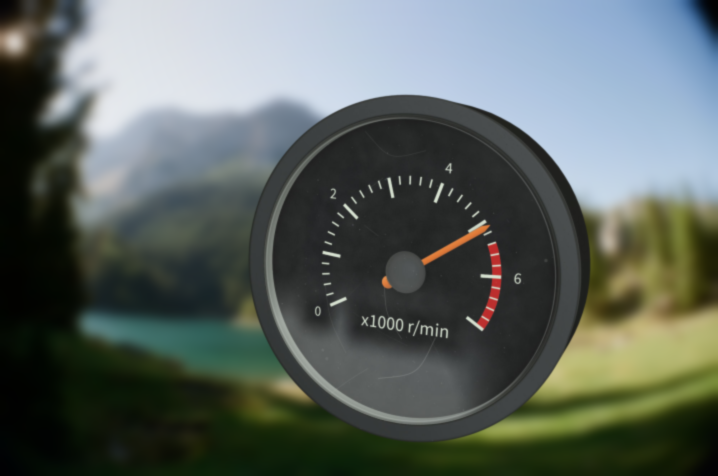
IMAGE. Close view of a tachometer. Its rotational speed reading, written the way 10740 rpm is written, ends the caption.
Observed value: 5100 rpm
